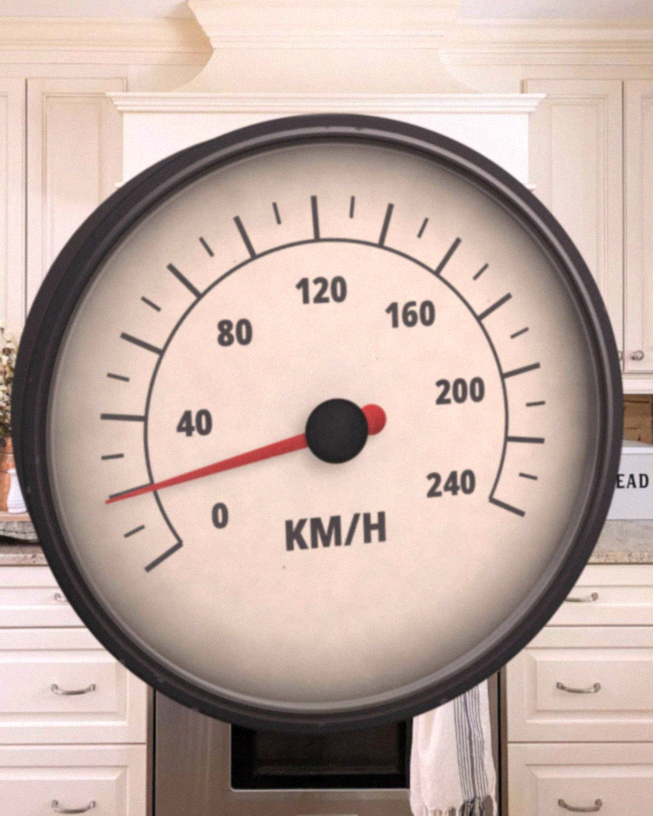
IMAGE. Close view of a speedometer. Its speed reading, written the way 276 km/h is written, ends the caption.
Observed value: 20 km/h
